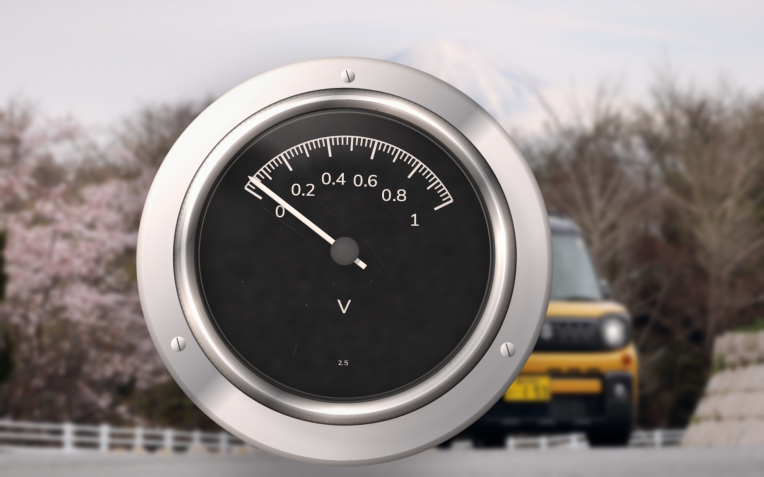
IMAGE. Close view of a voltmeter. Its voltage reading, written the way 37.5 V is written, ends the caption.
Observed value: 0.04 V
